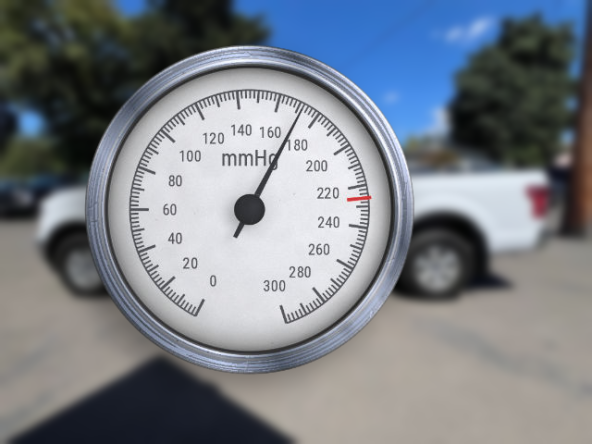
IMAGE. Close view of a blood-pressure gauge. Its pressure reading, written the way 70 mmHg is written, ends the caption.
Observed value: 172 mmHg
